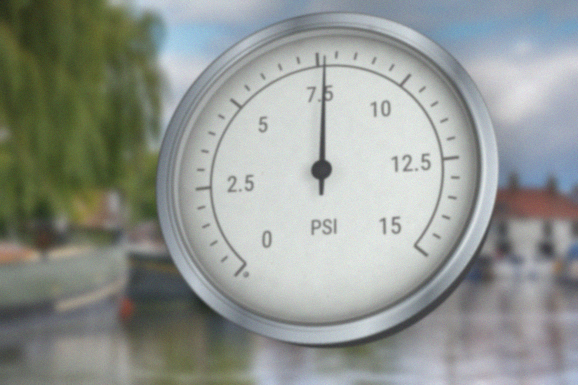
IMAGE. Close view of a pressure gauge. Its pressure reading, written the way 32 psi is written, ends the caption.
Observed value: 7.75 psi
